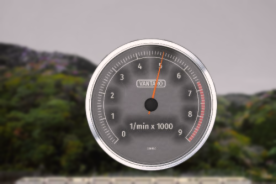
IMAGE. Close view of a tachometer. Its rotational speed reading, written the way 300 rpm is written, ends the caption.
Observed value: 5000 rpm
